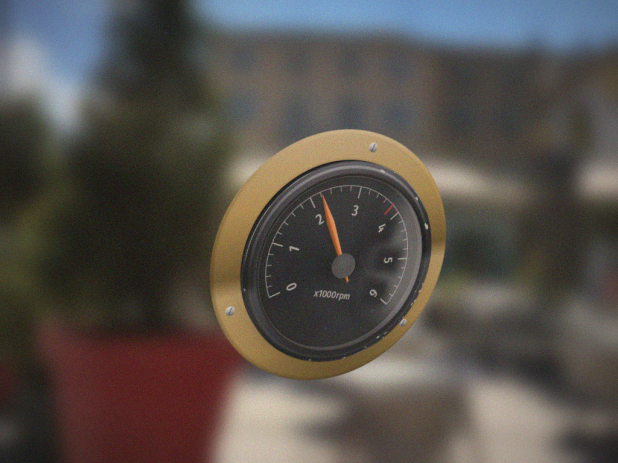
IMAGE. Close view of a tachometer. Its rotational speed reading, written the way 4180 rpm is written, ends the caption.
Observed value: 2200 rpm
